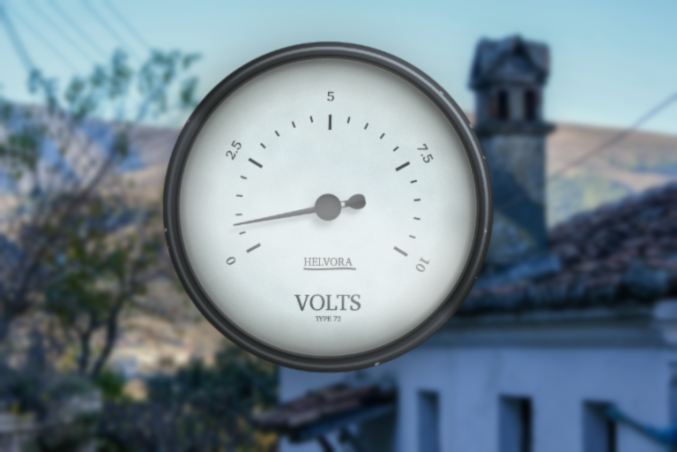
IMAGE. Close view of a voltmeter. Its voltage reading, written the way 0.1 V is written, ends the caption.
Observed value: 0.75 V
